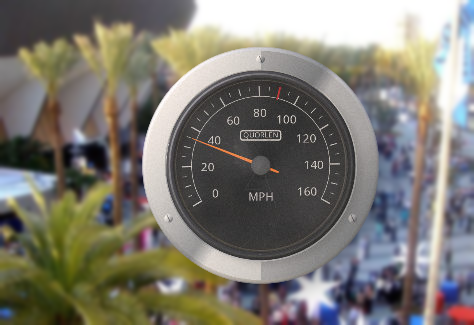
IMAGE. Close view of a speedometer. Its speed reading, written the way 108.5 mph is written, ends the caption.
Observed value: 35 mph
